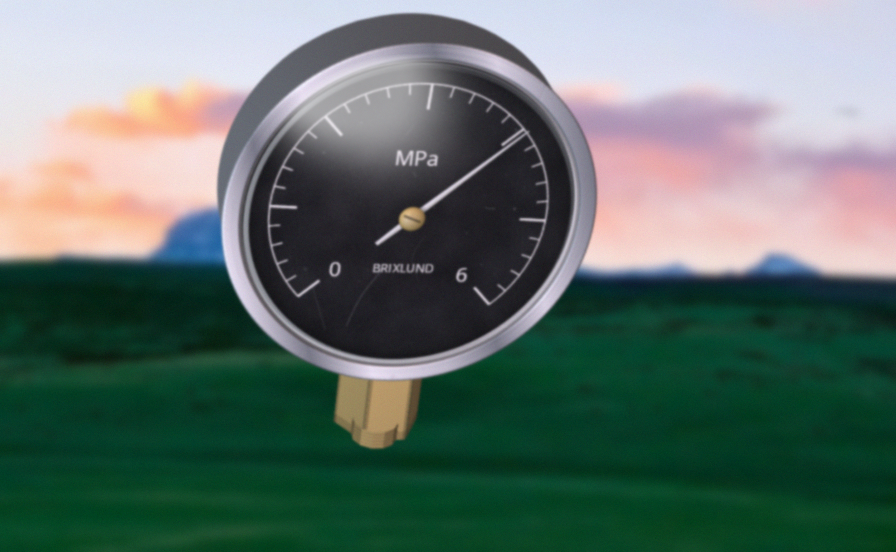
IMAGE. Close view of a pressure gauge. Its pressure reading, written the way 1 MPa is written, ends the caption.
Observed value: 4 MPa
